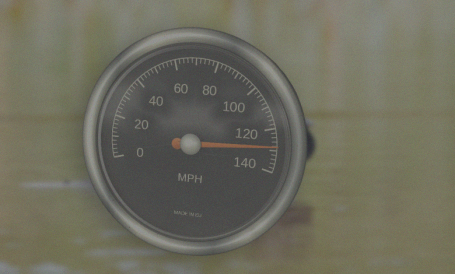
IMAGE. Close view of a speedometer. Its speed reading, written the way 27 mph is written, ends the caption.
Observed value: 128 mph
